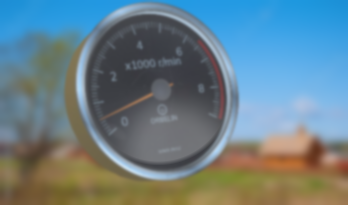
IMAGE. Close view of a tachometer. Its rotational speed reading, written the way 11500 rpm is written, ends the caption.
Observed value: 500 rpm
